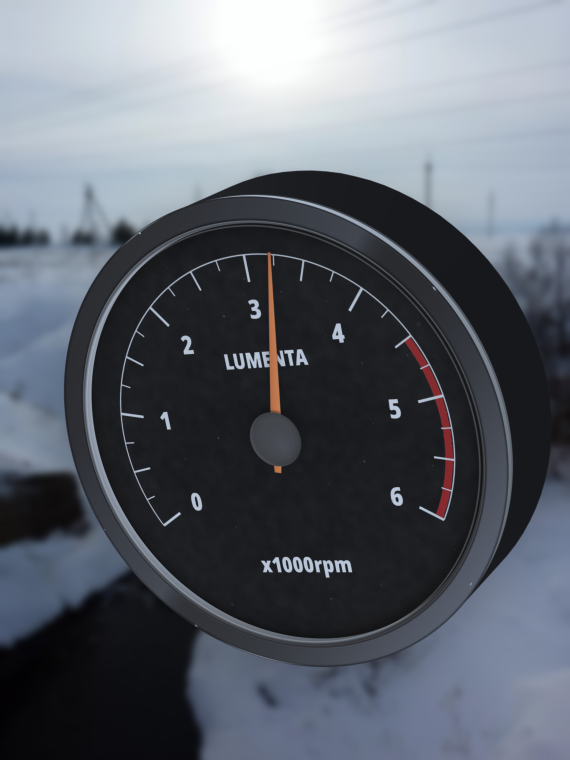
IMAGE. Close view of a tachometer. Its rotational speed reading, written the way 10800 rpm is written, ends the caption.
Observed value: 3250 rpm
